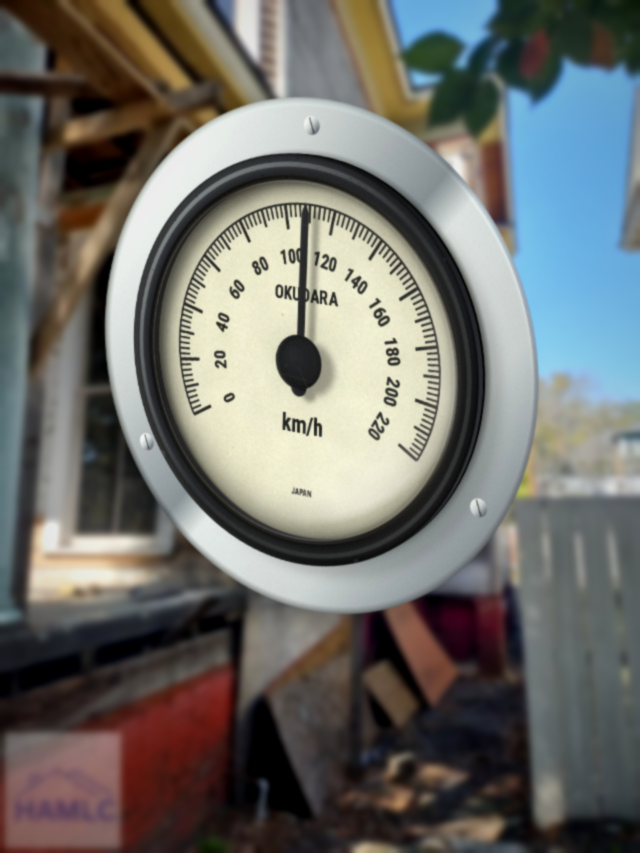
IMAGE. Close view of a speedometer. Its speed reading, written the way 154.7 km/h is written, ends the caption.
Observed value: 110 km/h
